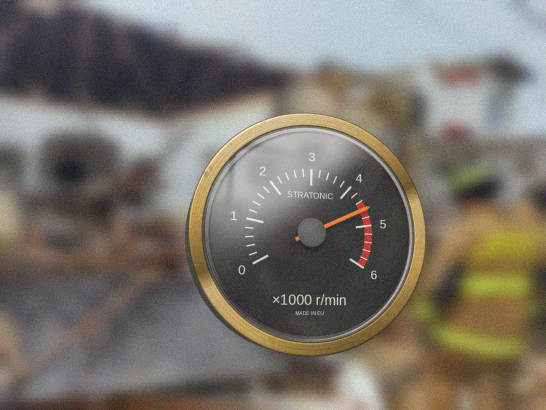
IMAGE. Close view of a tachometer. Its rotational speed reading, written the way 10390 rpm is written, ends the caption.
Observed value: 4600 rpm
